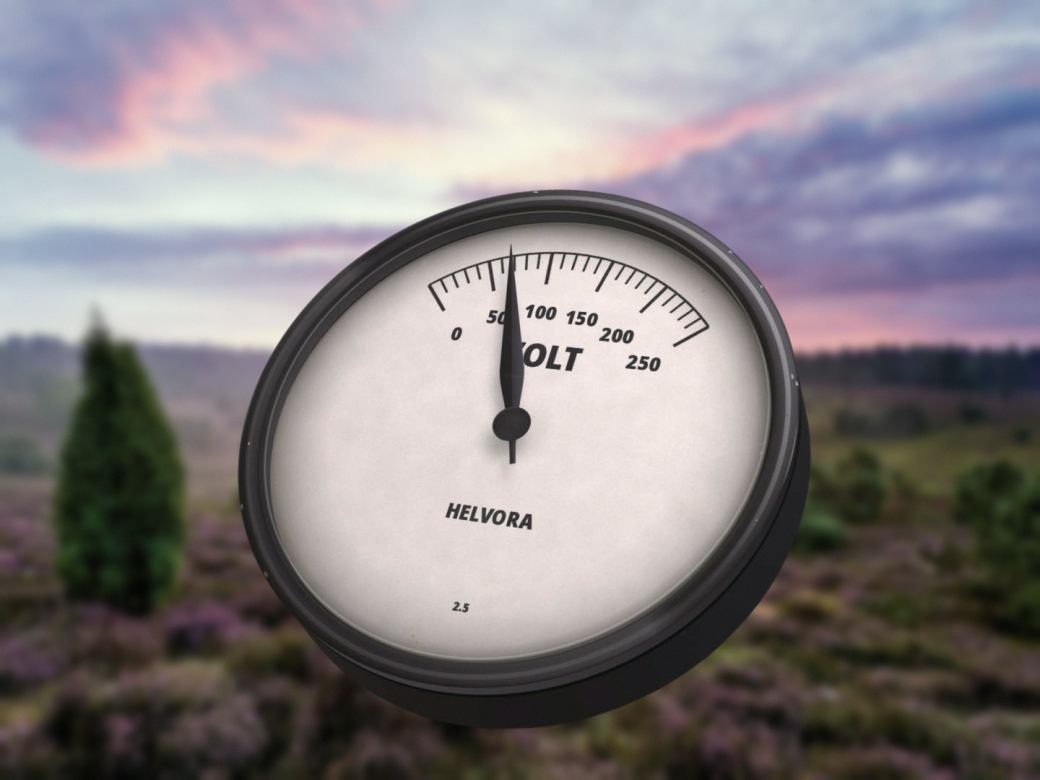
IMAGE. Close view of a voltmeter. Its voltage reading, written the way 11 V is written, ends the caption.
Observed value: 70 V
